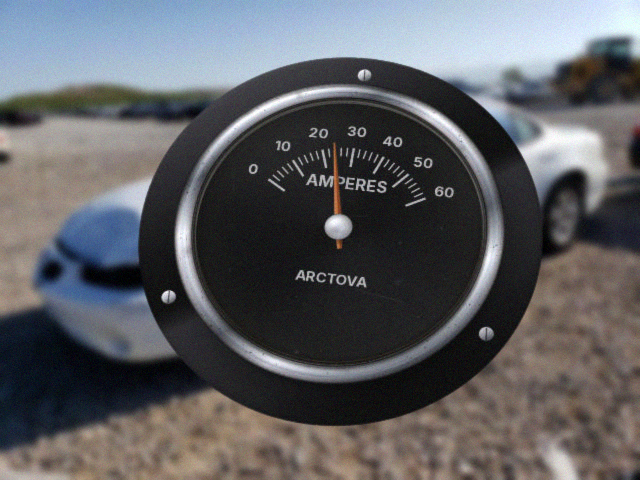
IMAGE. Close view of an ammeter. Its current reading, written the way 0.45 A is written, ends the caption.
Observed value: 24 A
